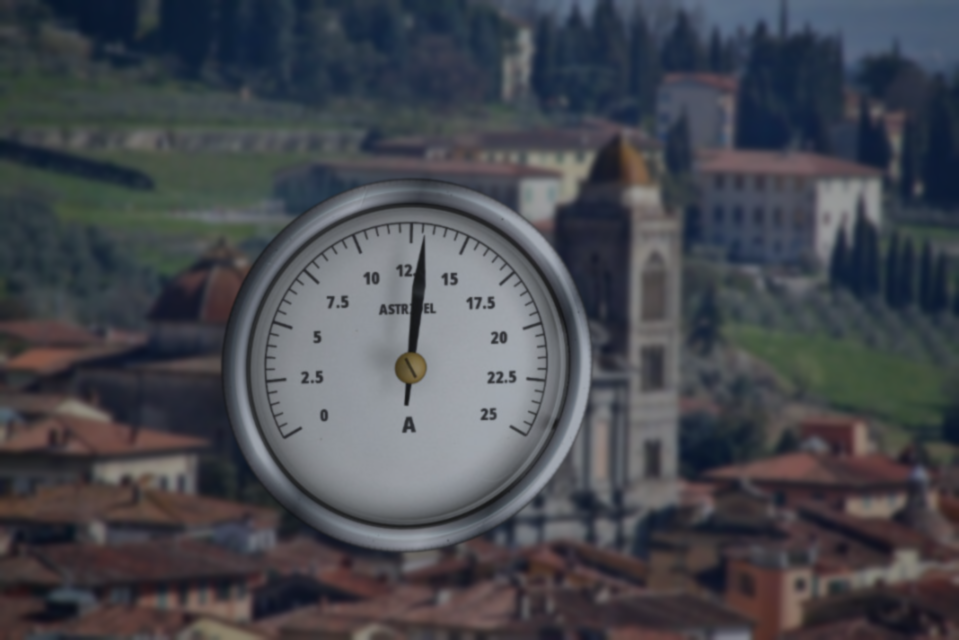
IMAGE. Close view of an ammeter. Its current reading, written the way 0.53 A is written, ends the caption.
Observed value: 13 A
